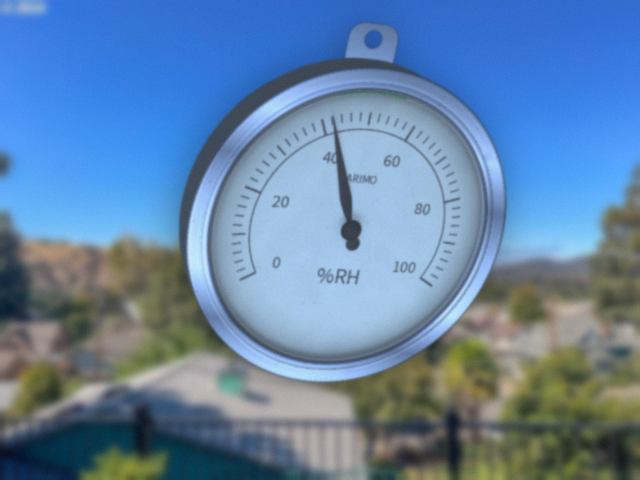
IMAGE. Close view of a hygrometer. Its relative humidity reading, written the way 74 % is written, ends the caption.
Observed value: 42 %
